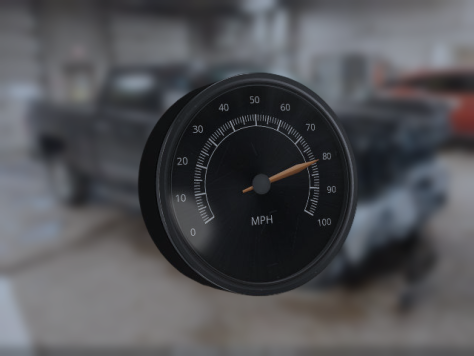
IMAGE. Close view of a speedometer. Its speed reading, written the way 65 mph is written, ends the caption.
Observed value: 80 mph
